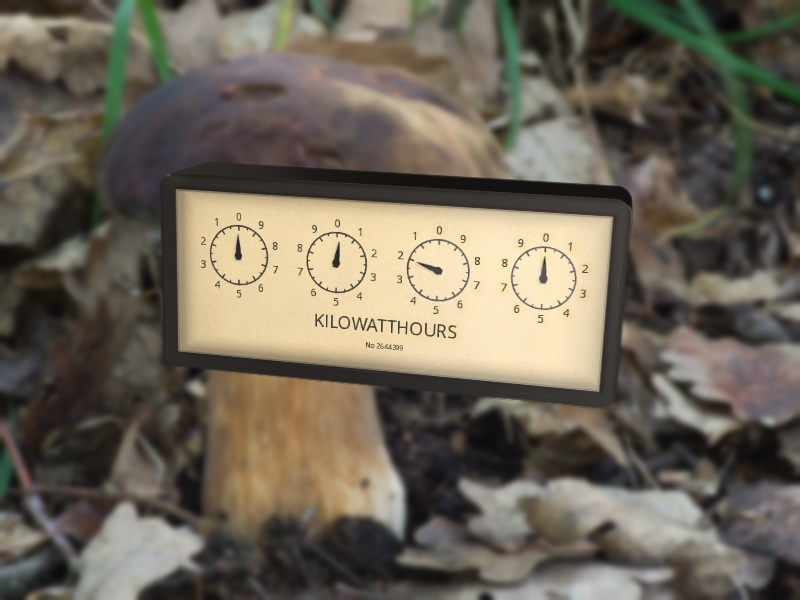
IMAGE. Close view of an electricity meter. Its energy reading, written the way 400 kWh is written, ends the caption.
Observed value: 20 kWh
